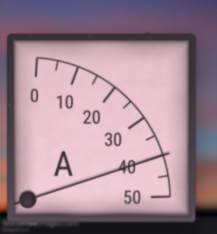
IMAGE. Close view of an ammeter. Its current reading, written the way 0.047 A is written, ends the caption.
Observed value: 40 A
